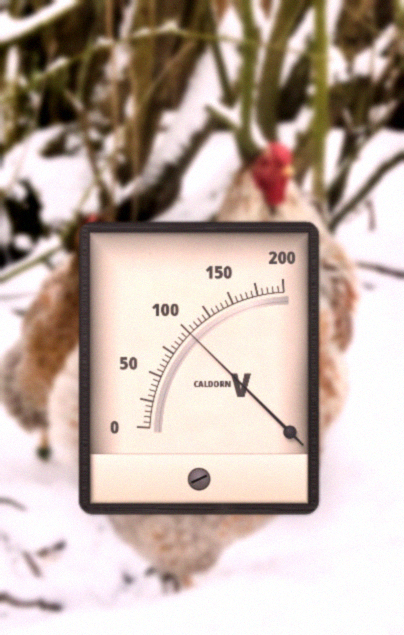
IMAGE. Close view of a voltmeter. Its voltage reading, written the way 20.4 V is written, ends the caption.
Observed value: 100 V
